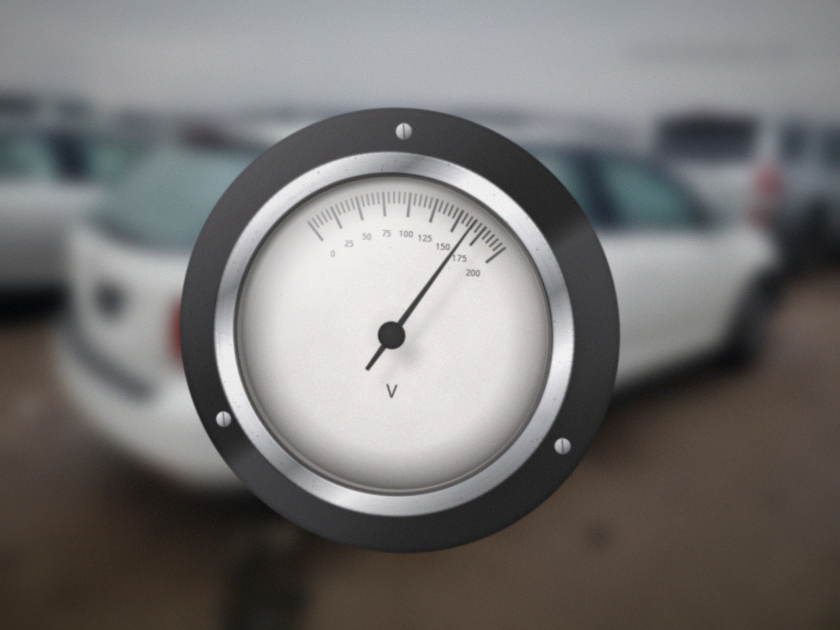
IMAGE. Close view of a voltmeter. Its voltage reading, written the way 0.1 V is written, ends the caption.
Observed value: 165 V
